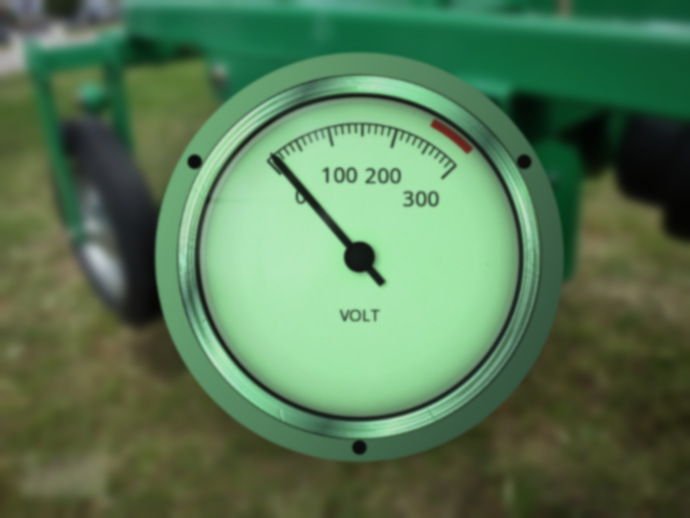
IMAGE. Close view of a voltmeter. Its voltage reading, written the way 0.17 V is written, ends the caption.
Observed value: 10 V
